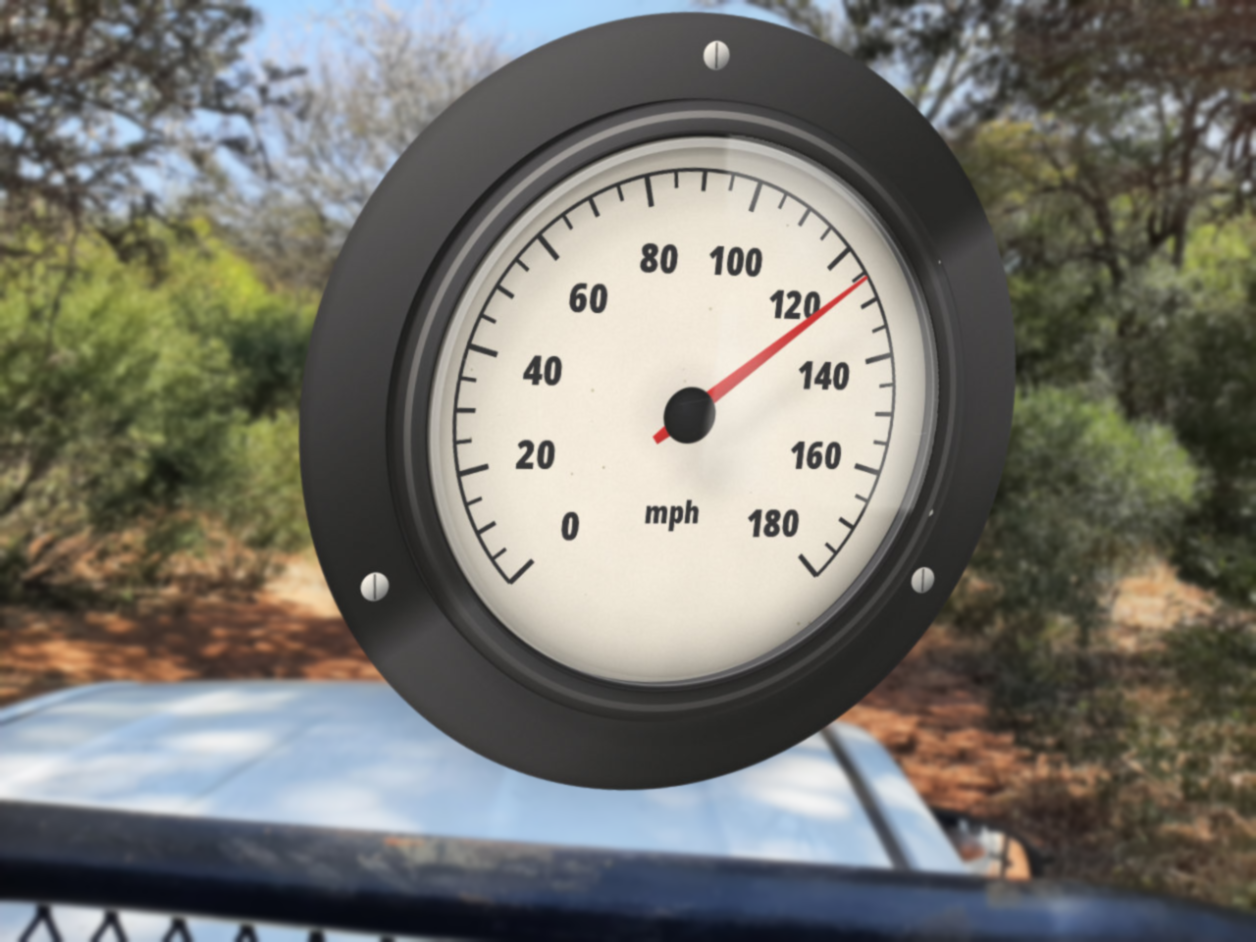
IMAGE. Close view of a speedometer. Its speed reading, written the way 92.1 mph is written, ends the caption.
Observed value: 125 mph
